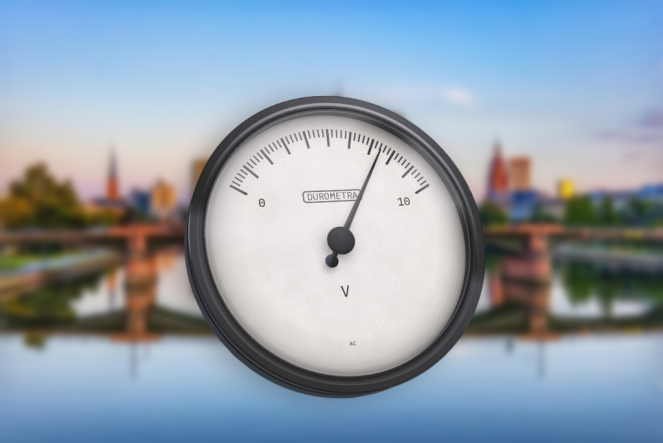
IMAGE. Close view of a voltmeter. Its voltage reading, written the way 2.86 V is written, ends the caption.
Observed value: 7.4 V
